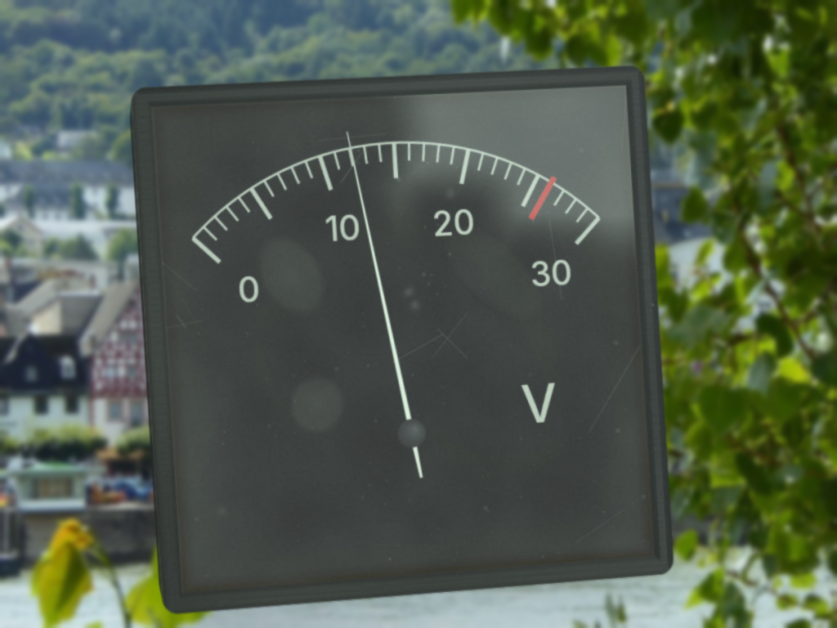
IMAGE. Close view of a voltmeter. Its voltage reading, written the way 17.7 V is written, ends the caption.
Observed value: 12 V
